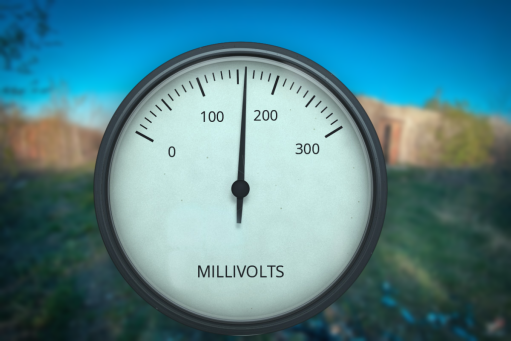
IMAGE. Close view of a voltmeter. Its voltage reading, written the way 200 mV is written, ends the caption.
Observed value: 160 mV
